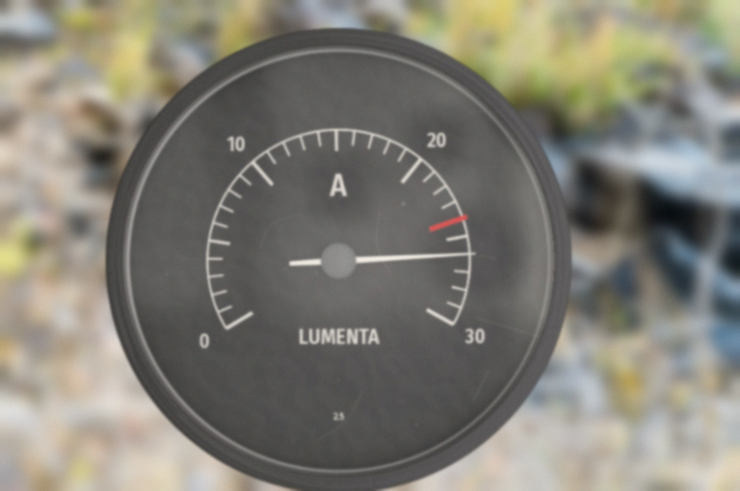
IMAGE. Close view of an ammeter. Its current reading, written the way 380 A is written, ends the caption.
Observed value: 26 A
